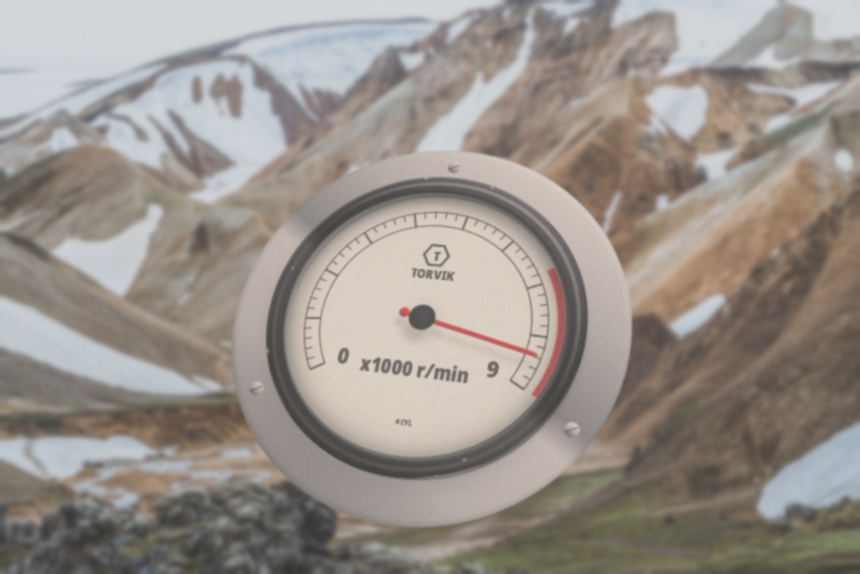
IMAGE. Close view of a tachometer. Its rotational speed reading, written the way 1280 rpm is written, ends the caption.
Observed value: 8400 rpm
